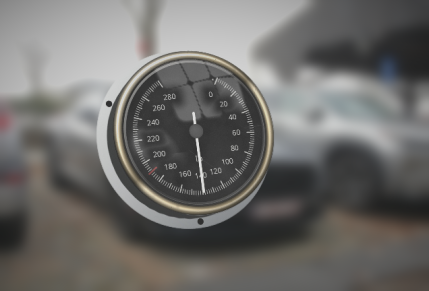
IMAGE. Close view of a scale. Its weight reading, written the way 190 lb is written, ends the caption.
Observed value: 140 lb
